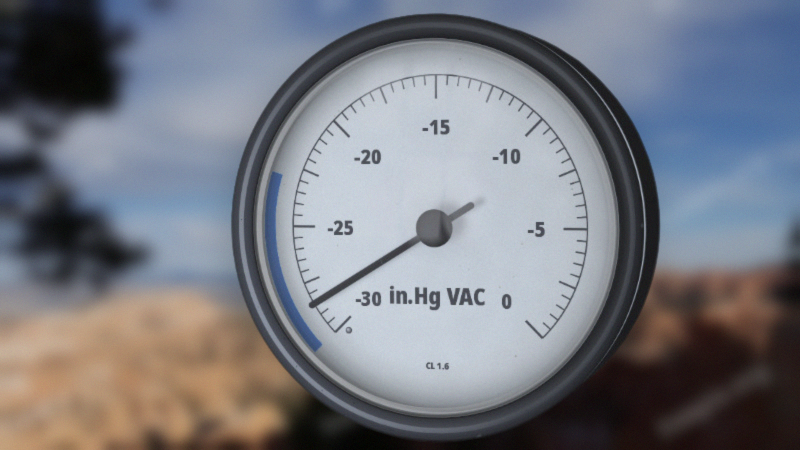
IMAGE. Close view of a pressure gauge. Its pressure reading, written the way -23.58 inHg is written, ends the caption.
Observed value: -28.5 inHg
